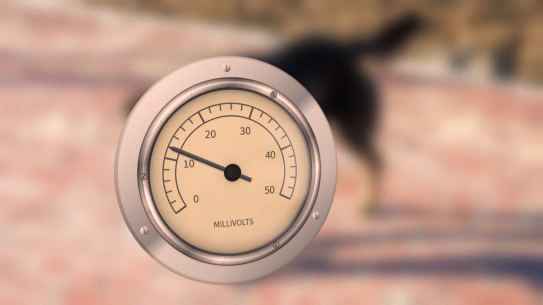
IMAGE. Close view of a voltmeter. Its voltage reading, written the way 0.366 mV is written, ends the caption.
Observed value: 12 mV
